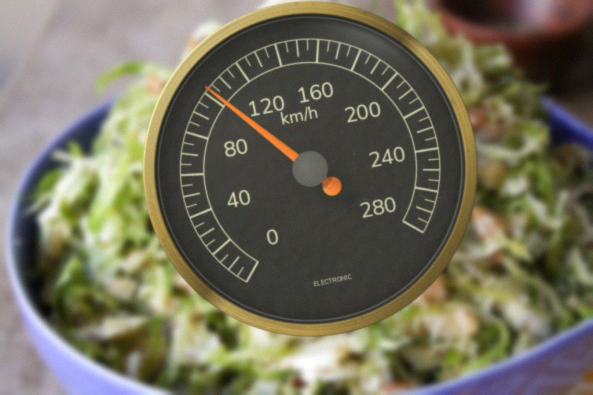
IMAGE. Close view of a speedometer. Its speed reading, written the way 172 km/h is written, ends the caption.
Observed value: 102.5 km/h
